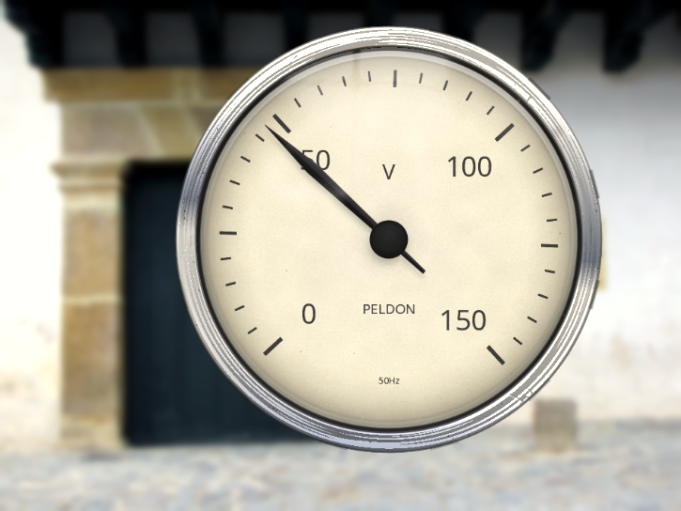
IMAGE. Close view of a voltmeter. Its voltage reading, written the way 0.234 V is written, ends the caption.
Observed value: 47.5 V
